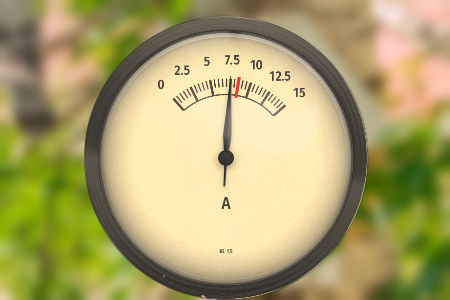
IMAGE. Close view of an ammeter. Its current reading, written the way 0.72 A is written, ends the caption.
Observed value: 7.5 A
